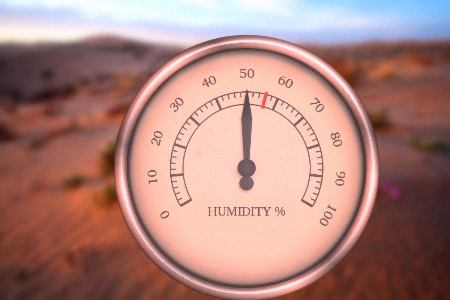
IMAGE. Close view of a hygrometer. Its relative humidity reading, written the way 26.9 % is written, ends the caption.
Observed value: 50 %
